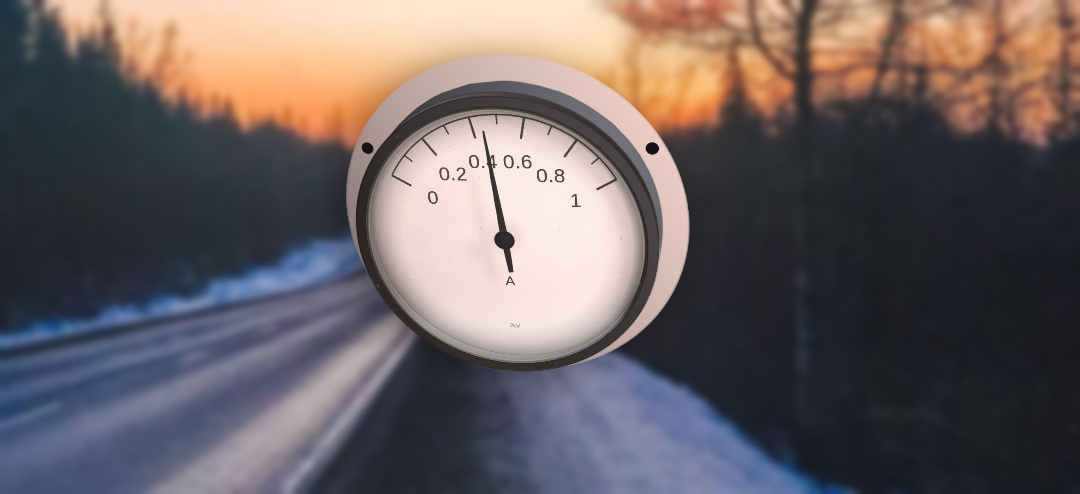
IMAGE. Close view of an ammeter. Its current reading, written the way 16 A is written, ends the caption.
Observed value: 0.45 A
